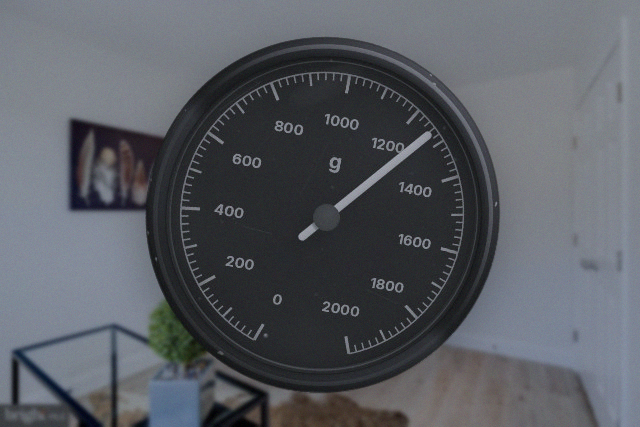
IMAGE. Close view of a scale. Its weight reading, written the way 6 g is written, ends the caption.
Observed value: 1260 g
